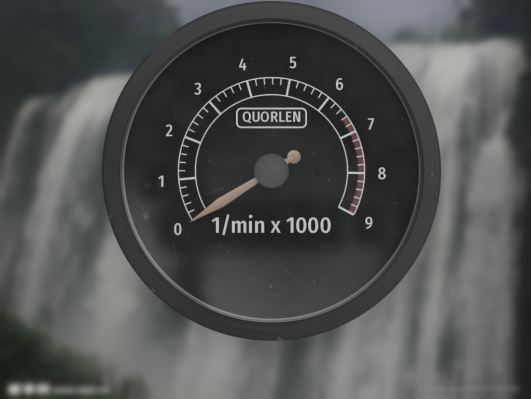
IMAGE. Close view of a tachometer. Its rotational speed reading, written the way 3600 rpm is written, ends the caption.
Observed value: 0 rpm
